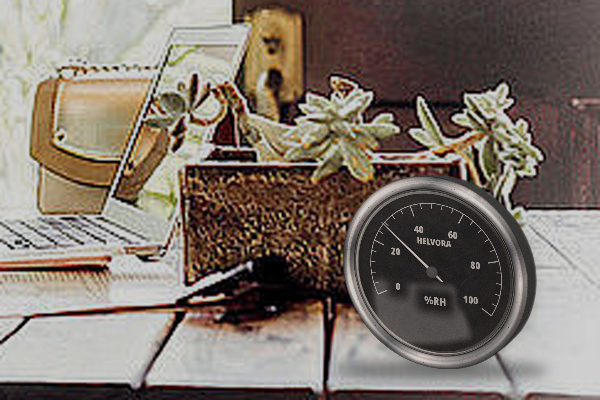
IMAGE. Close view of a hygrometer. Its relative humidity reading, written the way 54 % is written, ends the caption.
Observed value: 28 %
